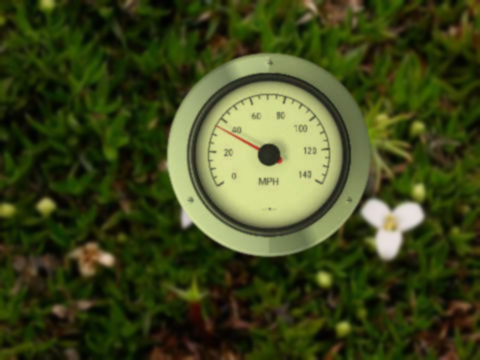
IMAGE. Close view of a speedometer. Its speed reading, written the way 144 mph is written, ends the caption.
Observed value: 35 mph
